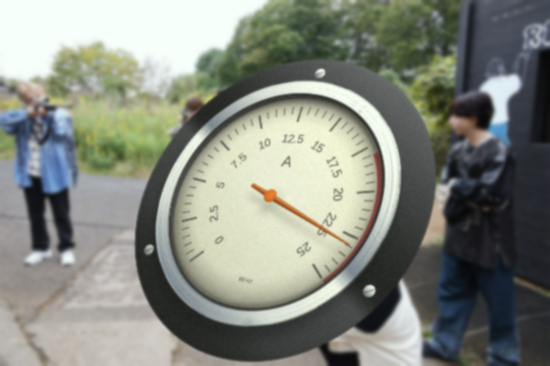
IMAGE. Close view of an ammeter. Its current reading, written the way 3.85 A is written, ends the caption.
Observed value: 23 A
